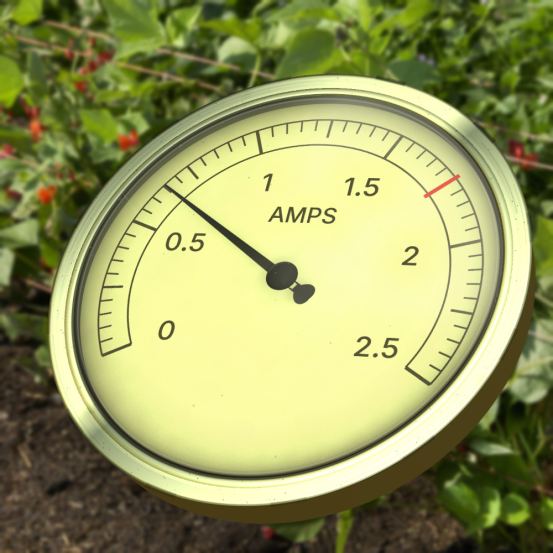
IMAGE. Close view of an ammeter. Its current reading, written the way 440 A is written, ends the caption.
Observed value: 0.65 A
